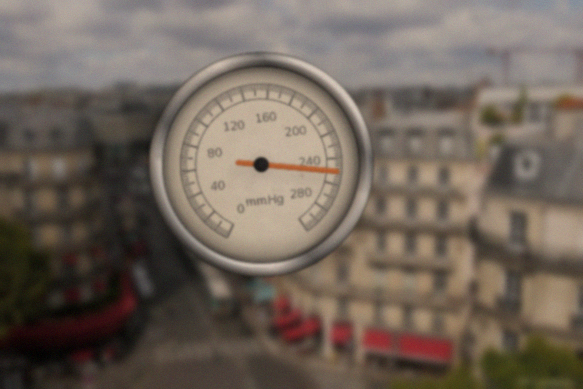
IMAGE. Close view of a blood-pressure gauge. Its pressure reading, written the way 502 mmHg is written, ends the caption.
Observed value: 250 mmHg
